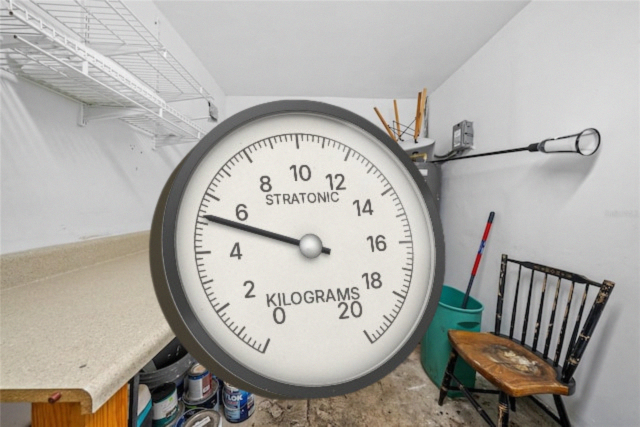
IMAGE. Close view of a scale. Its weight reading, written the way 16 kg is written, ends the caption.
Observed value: 5.2 kg
